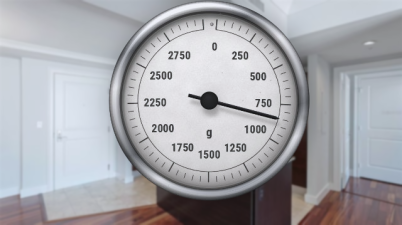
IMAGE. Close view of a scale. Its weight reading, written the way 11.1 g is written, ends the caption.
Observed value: 850 g
